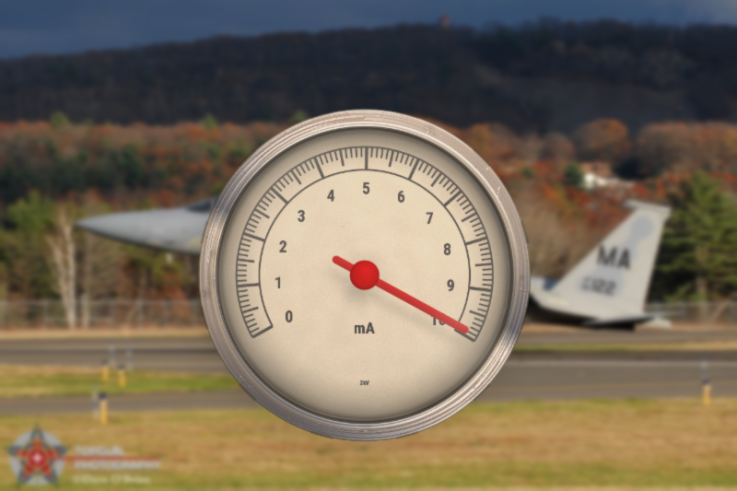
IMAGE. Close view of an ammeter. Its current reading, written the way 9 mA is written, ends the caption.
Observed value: 9.9 mA
